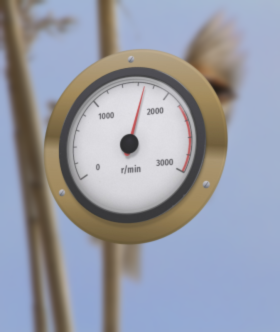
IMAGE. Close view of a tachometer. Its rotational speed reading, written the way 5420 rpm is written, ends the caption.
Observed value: 1700 rpm
